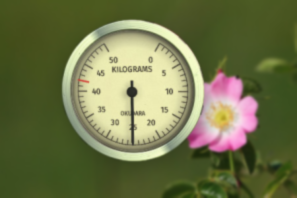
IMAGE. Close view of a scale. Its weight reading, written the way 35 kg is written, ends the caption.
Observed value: 25 kg
